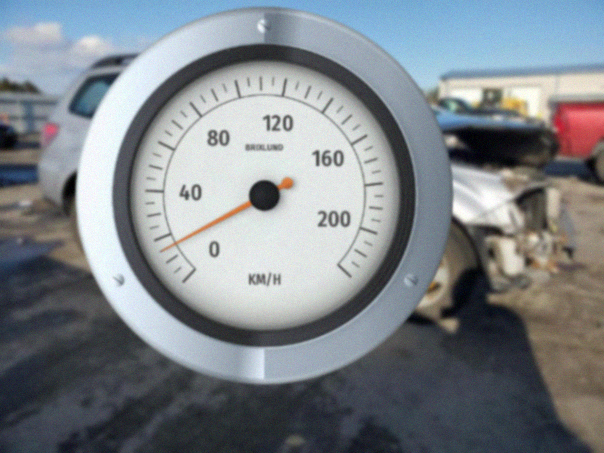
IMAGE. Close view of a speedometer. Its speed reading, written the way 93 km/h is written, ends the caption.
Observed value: 15 km/h
